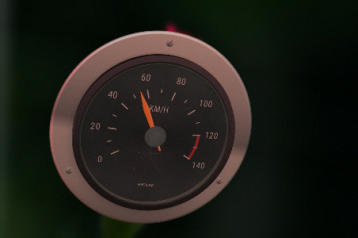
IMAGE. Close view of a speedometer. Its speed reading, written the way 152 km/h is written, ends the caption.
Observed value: 55 km/h
